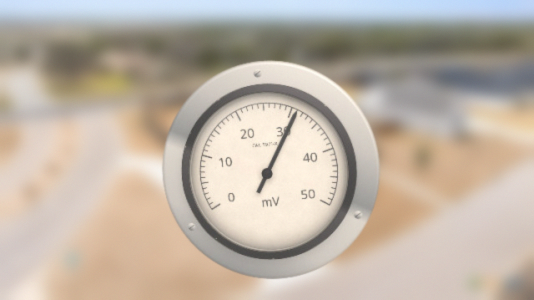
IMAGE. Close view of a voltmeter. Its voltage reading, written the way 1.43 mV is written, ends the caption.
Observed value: 31 mV
